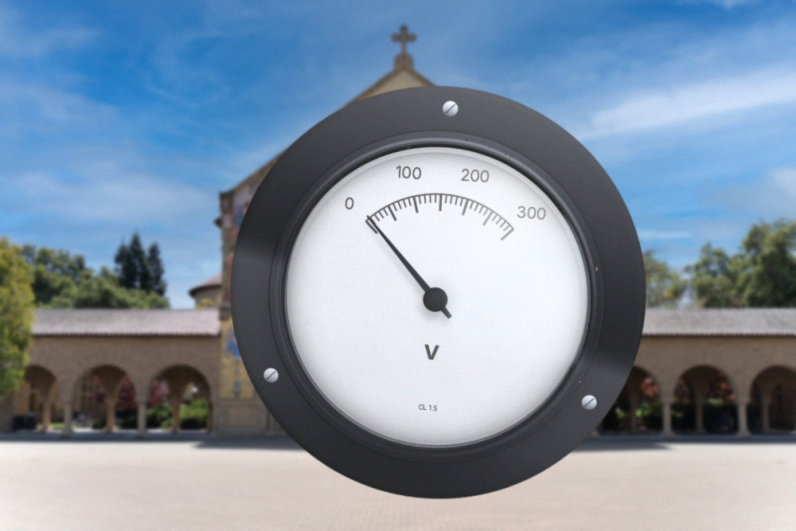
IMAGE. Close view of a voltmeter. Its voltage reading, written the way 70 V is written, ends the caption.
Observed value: 10 V
